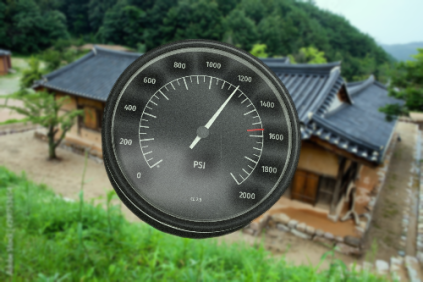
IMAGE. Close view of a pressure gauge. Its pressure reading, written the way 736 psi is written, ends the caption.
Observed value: 1200 psi
